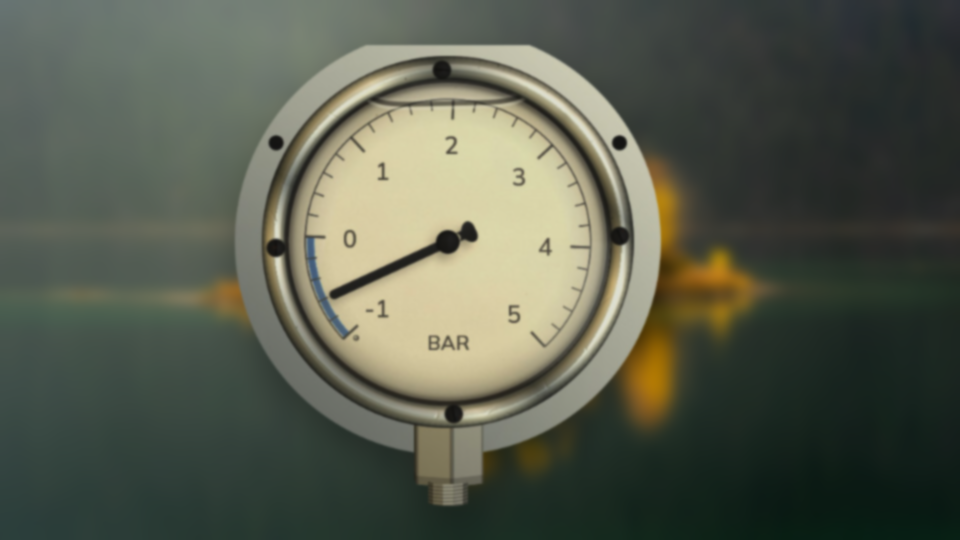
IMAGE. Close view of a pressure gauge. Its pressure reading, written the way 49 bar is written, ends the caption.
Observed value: -0.6 bar
